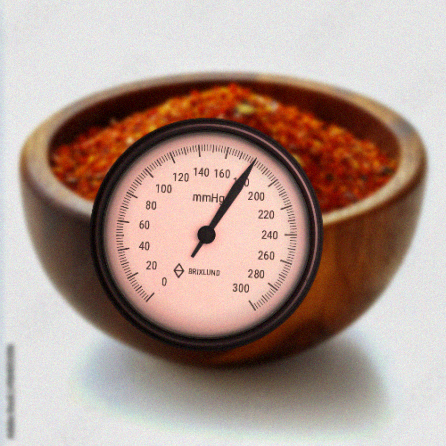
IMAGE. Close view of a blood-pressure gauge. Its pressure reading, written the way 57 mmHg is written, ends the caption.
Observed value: 180 mmHg
